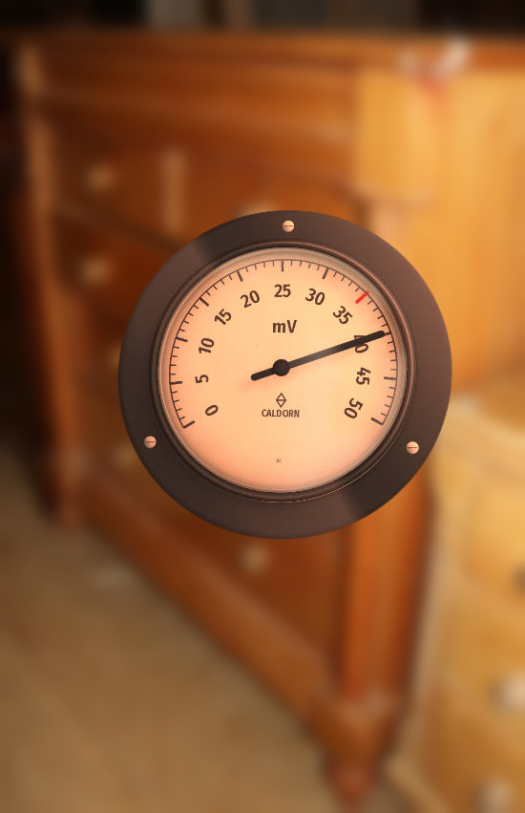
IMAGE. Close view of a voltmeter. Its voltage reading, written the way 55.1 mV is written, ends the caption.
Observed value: 40 mV
